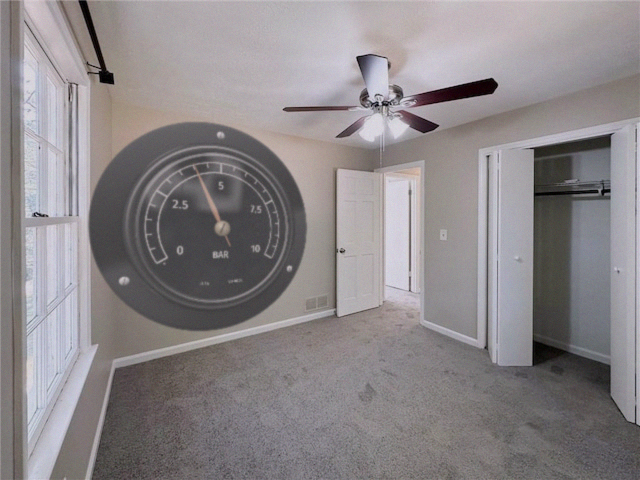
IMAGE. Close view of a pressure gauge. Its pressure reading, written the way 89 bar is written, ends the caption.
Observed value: 4 bar
